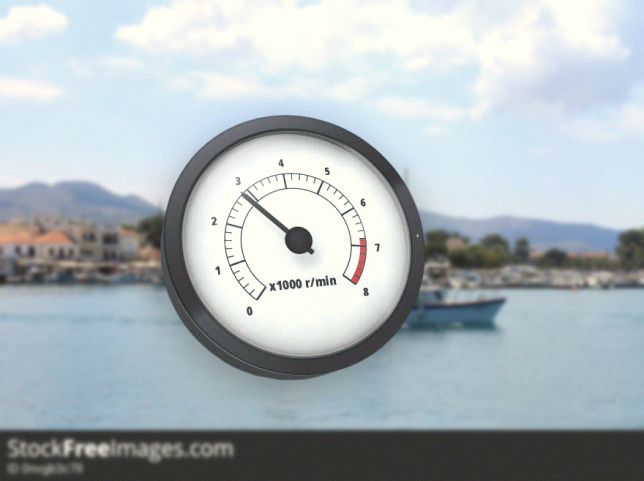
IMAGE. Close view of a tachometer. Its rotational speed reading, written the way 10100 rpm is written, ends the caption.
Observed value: 2800 rpm
